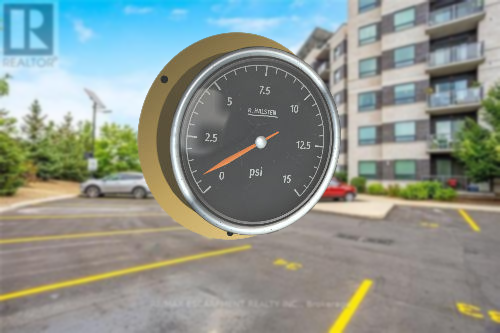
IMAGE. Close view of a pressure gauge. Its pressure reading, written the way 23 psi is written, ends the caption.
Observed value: 0.75 psi
